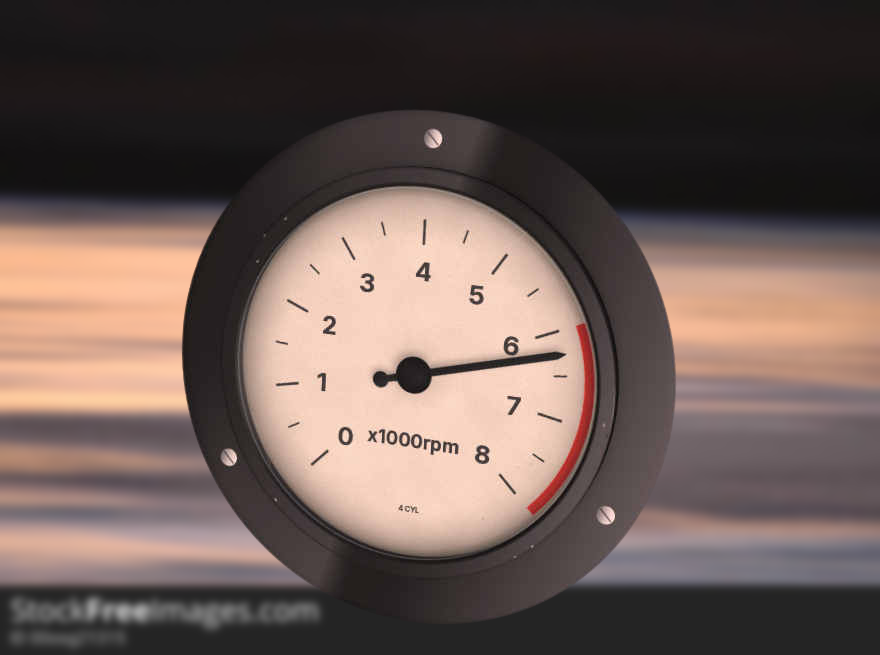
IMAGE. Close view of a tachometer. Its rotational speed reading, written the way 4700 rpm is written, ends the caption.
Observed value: 6250 rpm
